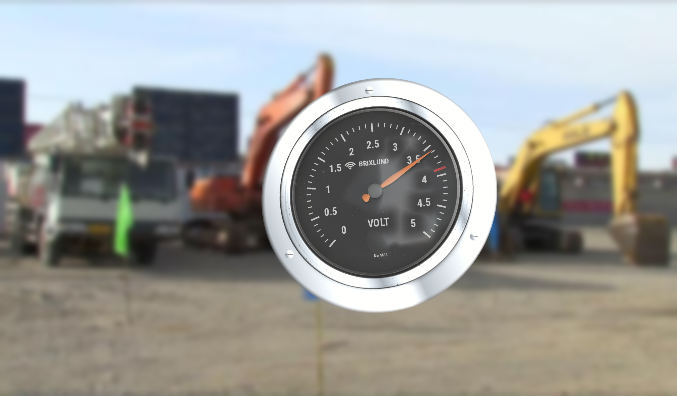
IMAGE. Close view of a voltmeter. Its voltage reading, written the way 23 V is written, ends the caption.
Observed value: 3.6 V
